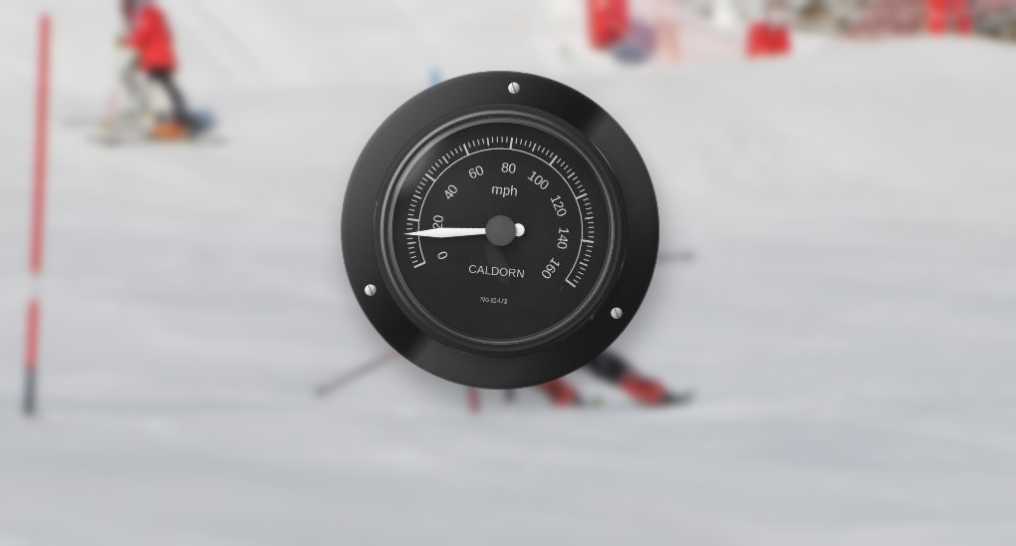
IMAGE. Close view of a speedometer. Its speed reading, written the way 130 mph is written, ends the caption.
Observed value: 14 mph
